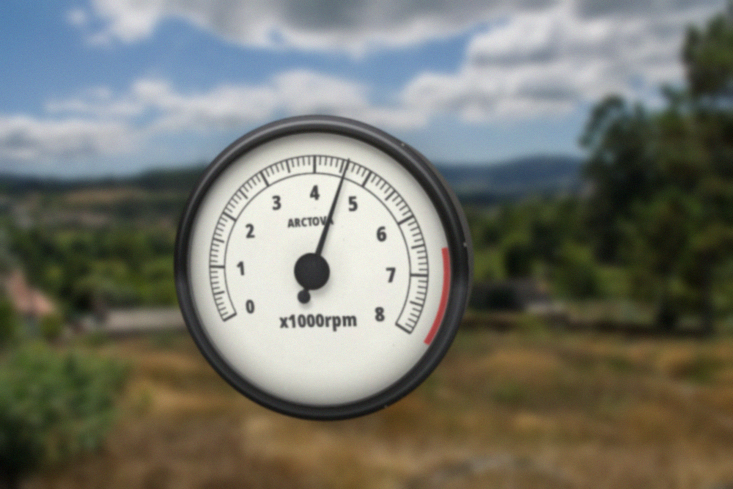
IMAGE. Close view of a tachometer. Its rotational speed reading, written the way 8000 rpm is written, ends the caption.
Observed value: 4600 rpm
